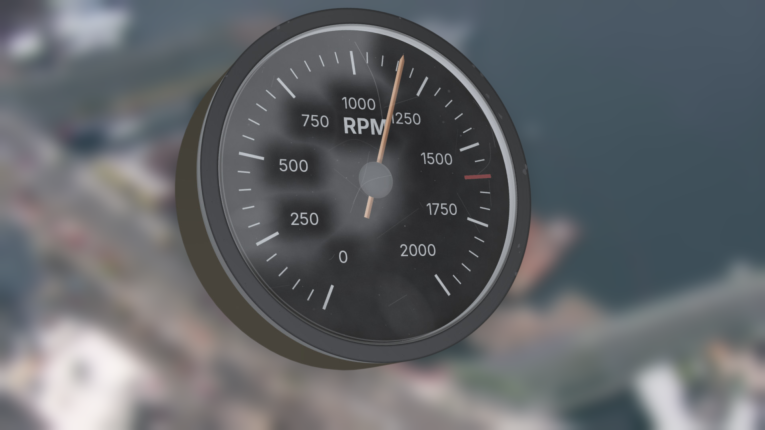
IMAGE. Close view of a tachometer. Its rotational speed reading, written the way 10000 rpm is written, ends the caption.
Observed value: 1150 rpm
